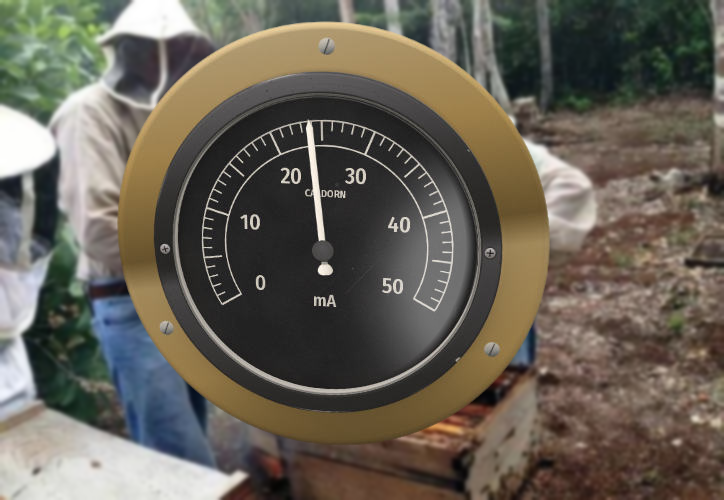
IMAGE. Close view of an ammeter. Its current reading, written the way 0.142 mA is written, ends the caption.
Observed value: 24 mA
